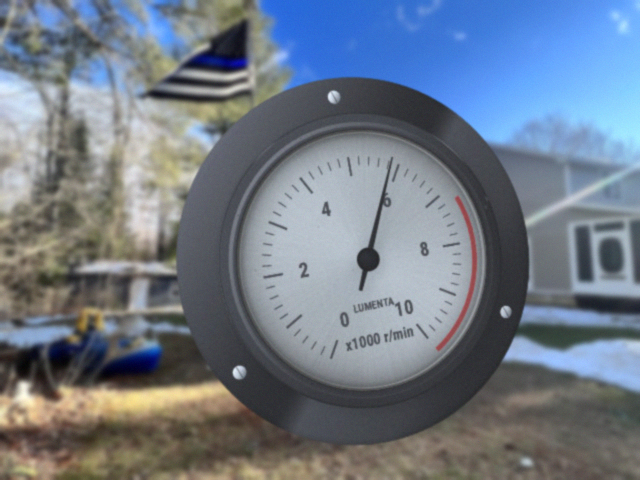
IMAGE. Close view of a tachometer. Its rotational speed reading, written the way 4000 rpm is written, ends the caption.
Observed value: 5800 rpm
